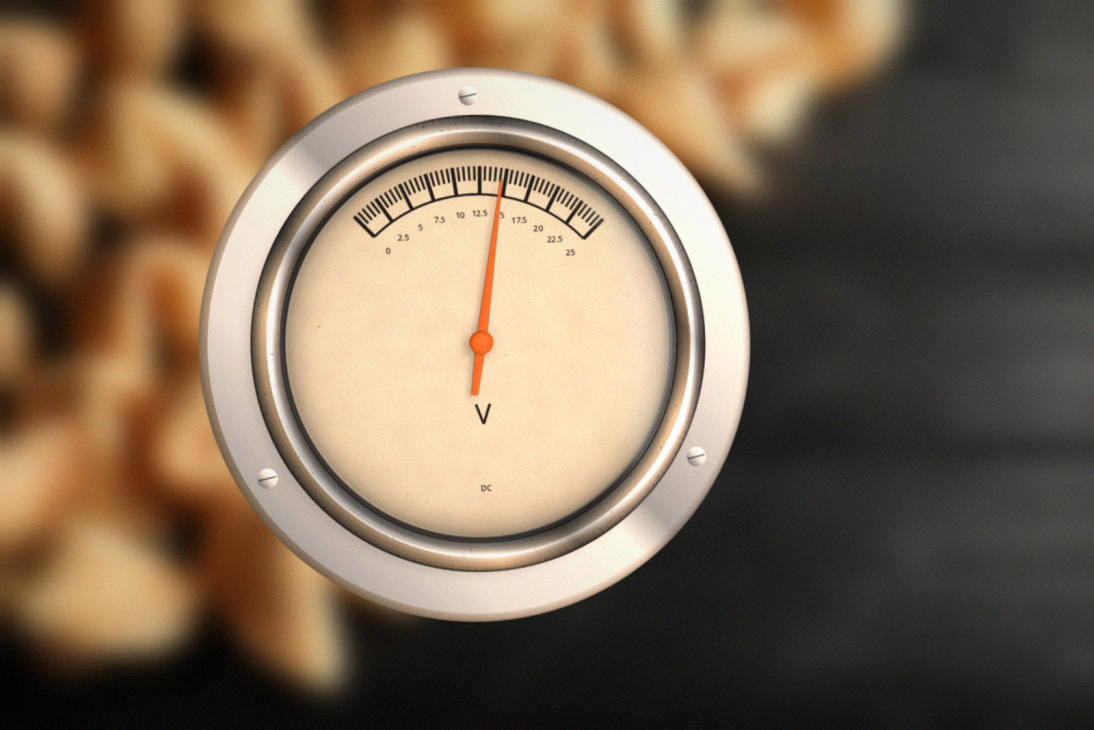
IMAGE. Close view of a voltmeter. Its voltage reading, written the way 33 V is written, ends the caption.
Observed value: 14.5 V
